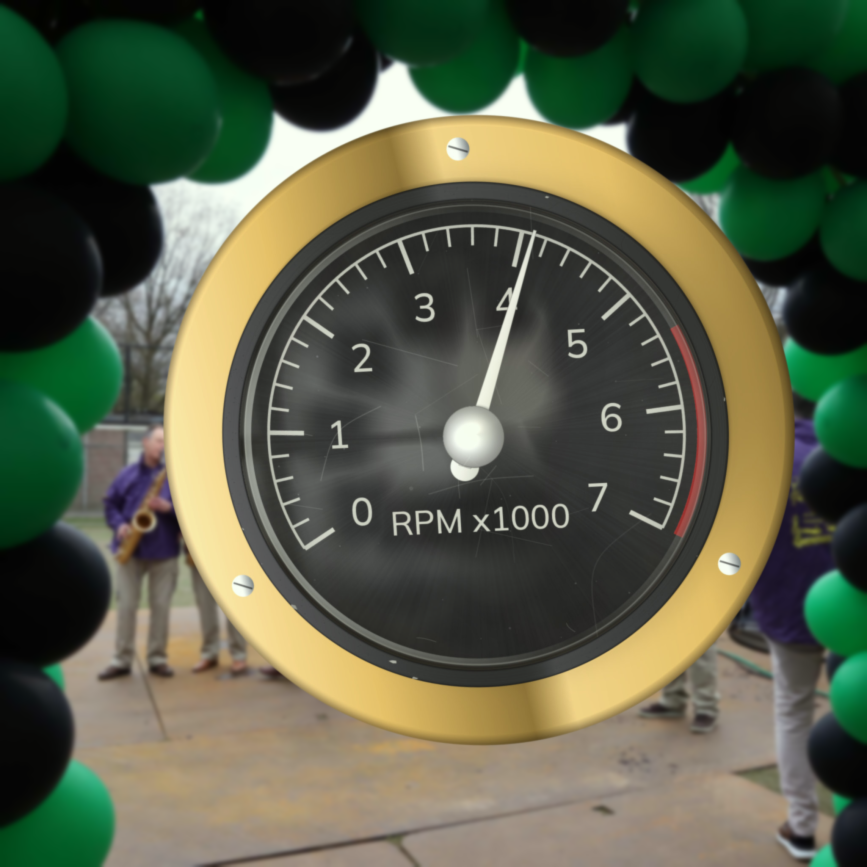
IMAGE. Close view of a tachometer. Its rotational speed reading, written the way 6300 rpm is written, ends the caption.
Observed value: 4100 rpm
